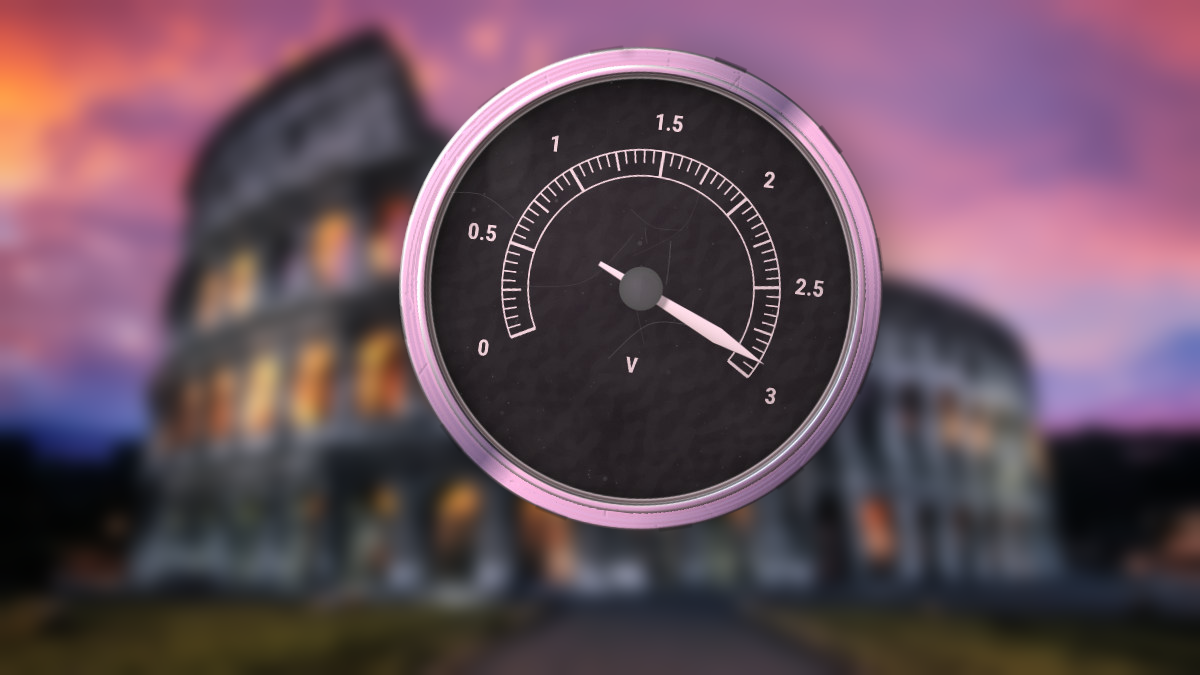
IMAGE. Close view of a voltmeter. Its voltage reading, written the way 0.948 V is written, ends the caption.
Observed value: 2.9 V
